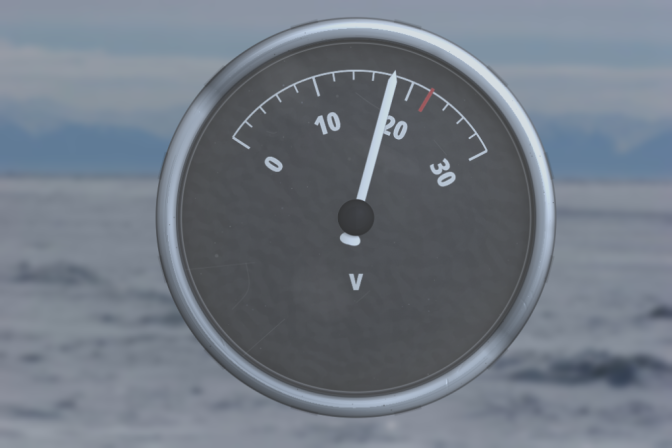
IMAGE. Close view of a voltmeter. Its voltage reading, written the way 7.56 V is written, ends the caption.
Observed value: 18 V
